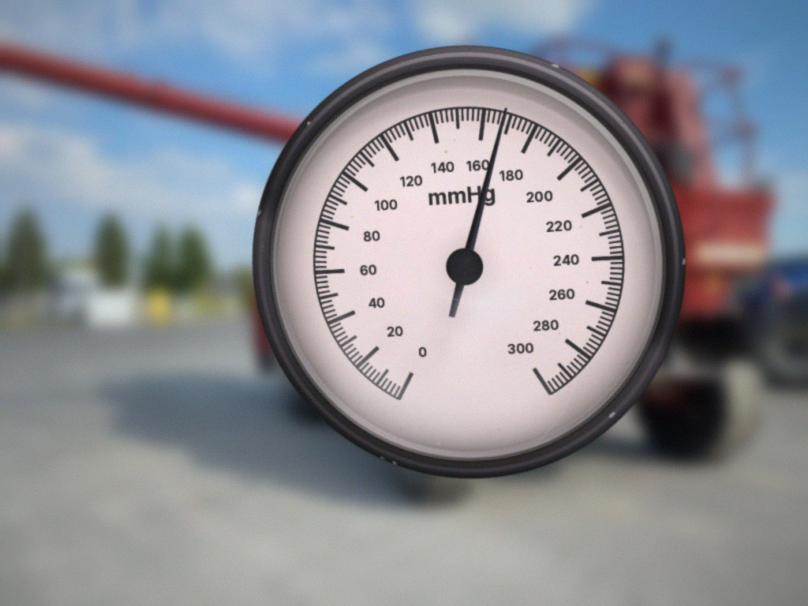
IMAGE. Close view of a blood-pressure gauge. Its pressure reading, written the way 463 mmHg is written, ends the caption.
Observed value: 168 mmHg
